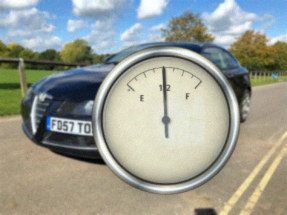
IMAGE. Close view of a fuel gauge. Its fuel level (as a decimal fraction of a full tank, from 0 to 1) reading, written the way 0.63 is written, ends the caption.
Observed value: 0.5
